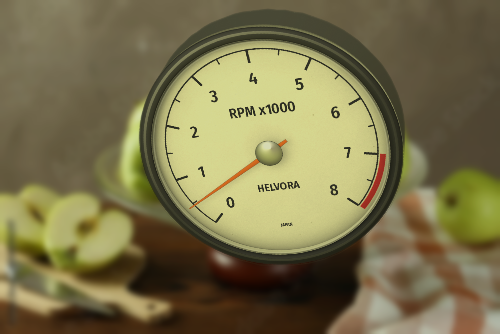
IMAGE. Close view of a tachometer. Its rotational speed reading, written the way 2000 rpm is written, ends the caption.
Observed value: 500 rpm
